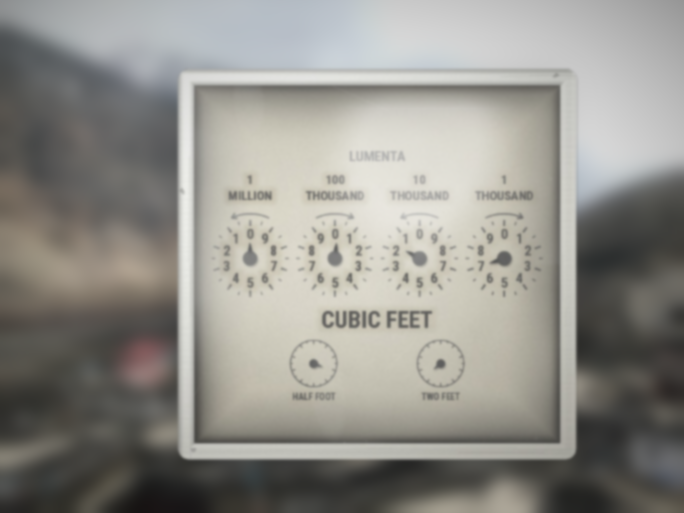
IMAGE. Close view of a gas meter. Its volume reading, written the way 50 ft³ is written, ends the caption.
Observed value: 1700 ft³
